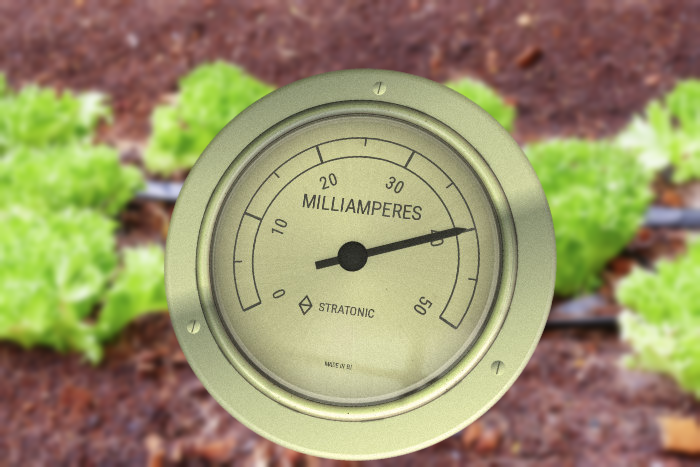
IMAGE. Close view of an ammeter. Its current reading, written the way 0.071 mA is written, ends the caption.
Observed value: 40 mA
